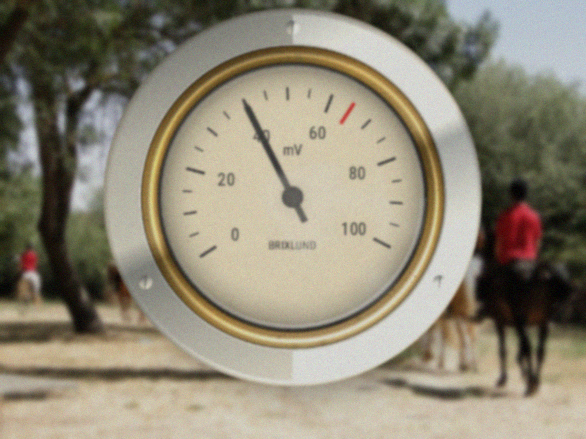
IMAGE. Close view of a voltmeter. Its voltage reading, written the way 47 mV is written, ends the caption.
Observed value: 40 mV
